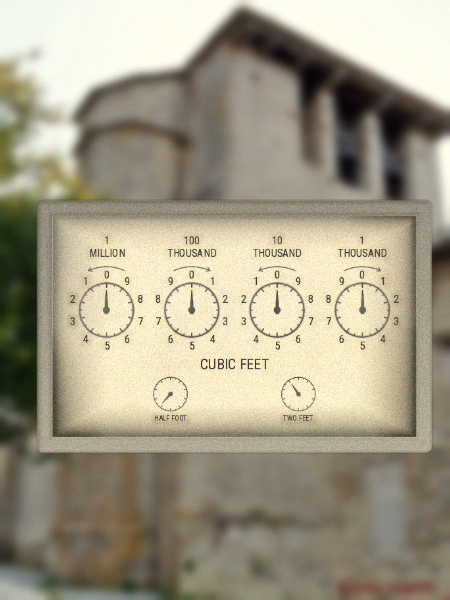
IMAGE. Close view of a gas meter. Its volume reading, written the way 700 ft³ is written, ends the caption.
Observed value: 0 ft³
